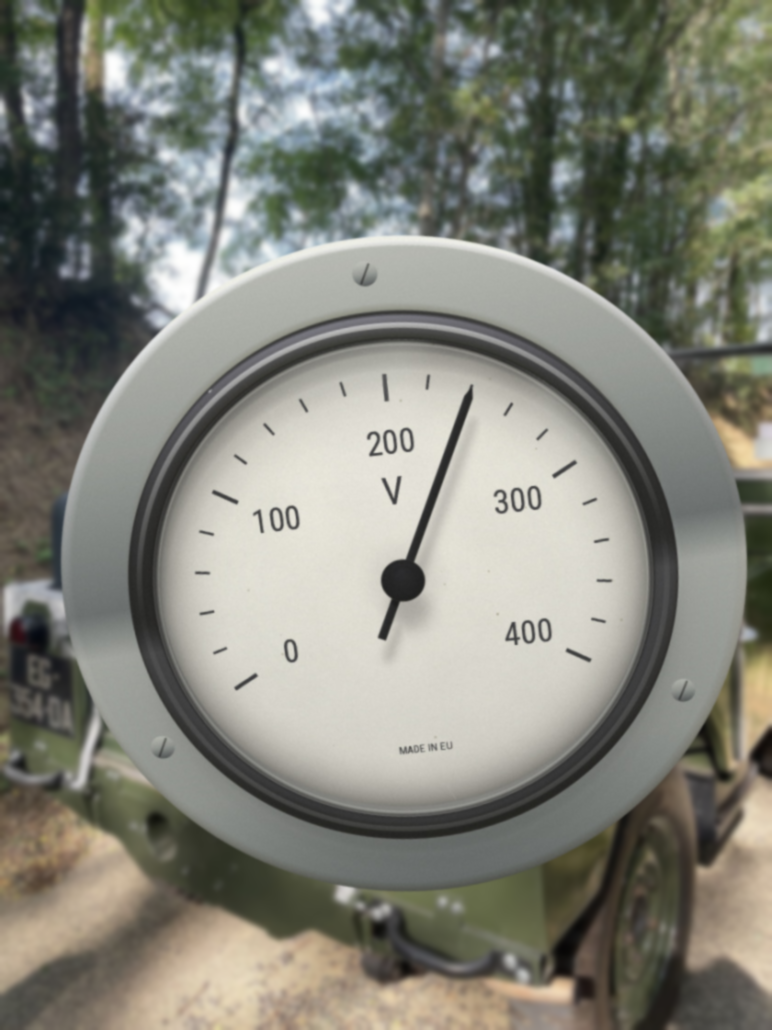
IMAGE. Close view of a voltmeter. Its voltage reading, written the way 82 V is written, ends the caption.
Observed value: 240 V
